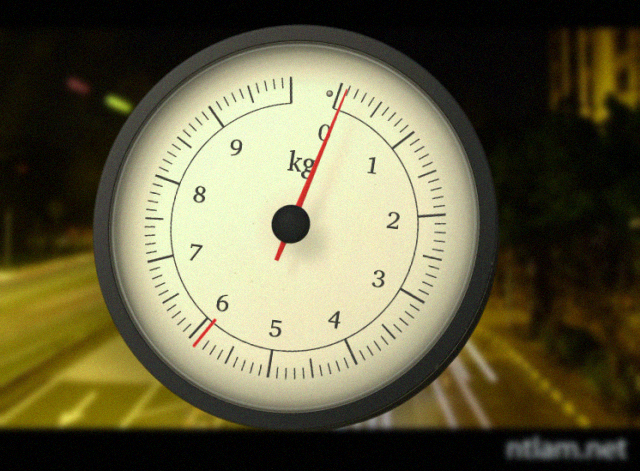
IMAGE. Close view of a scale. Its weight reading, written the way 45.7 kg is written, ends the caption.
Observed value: 0.1 kg
